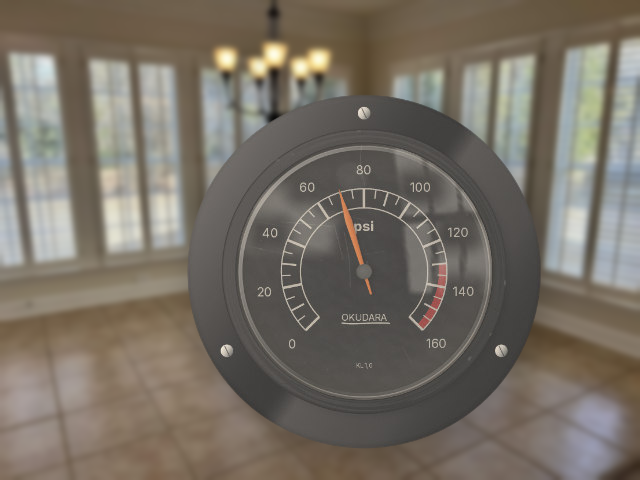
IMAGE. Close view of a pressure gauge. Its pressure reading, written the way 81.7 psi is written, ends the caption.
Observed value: 70 psi
